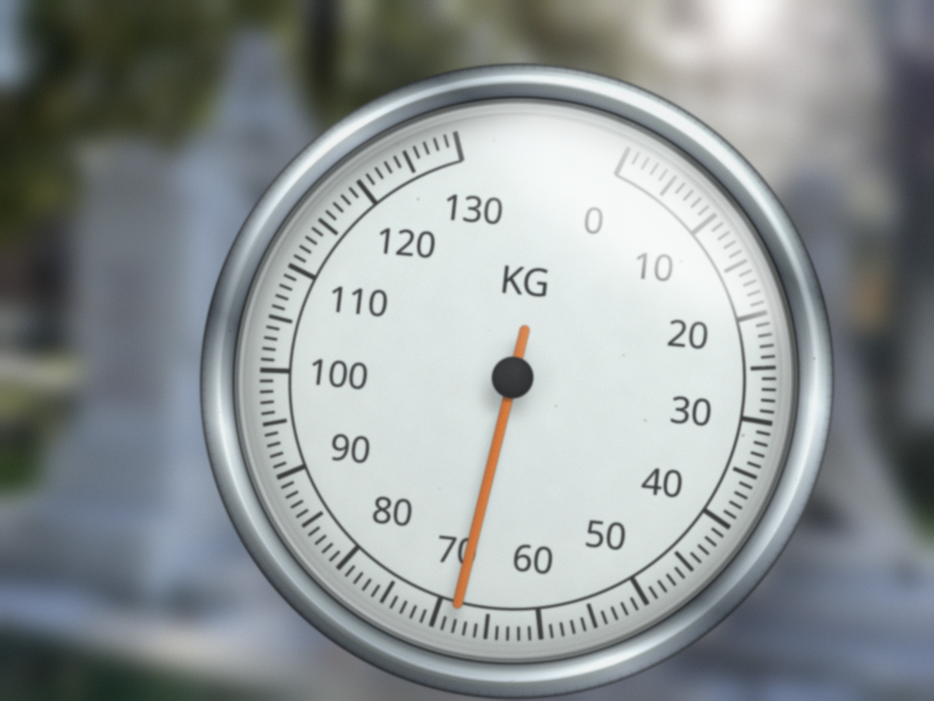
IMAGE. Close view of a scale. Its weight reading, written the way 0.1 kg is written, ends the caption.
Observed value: 68 kg
